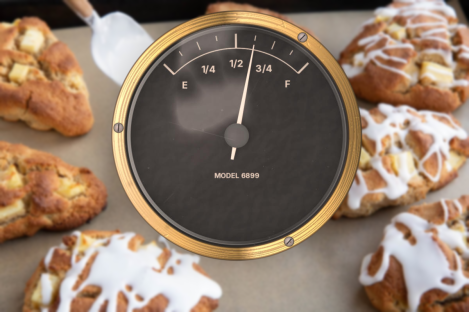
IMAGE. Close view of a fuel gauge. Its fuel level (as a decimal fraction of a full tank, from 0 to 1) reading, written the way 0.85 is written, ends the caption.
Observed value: 0.625
